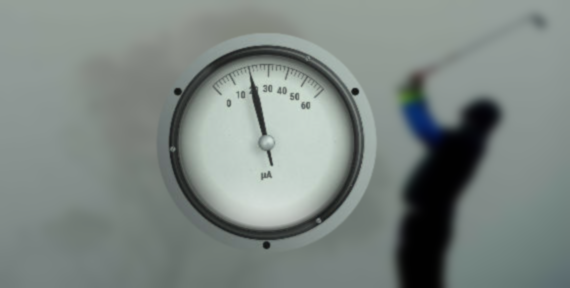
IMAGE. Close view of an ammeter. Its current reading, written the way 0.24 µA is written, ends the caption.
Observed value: 20 µA
